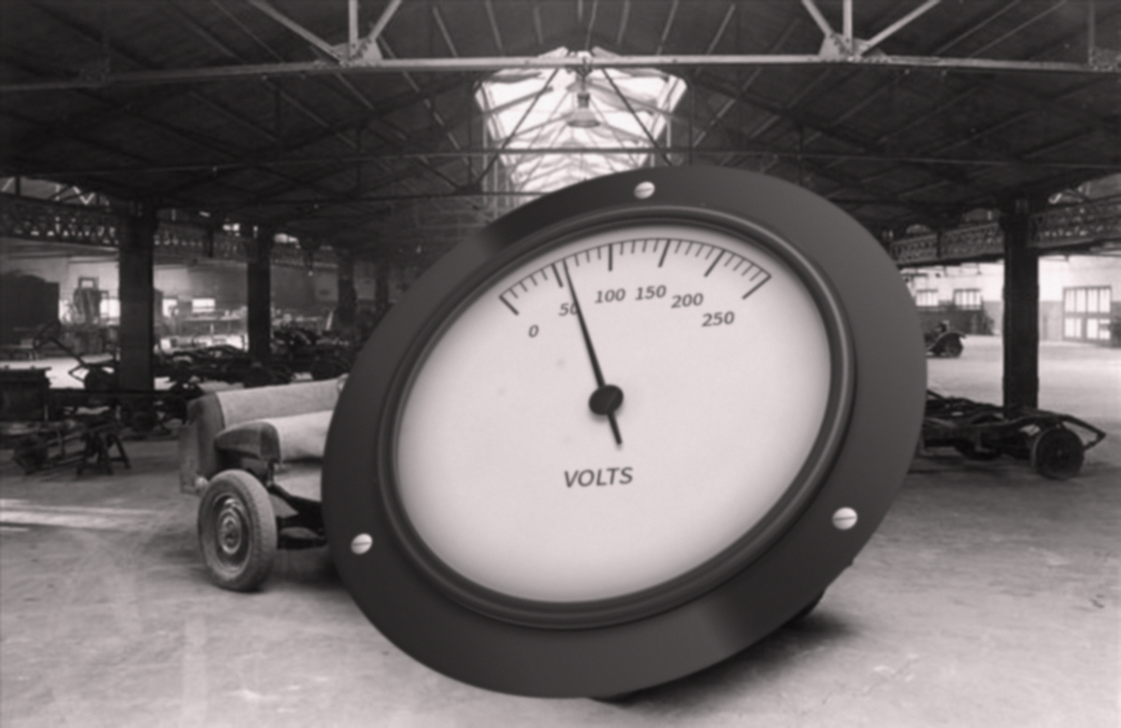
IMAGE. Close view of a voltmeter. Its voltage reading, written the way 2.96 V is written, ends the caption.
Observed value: 60 V
